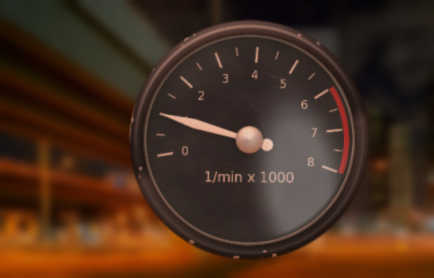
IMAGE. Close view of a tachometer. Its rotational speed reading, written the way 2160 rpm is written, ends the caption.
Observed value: 1000 rpm
